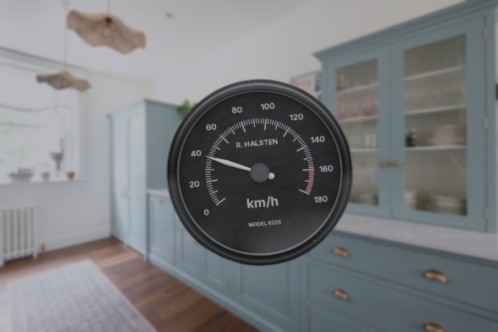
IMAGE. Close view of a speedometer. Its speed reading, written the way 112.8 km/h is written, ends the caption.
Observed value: 40 km/h
